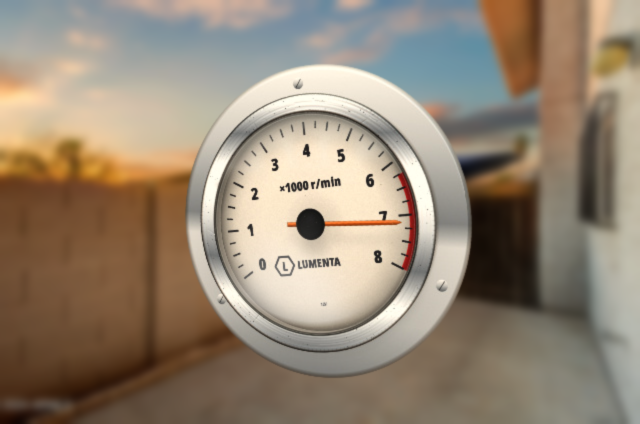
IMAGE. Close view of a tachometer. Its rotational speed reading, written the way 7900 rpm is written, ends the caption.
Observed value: 7125 rpm
